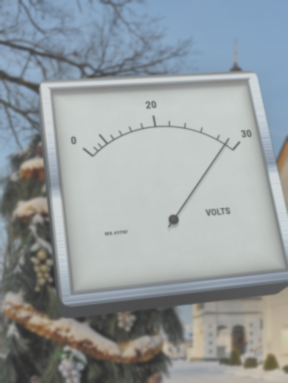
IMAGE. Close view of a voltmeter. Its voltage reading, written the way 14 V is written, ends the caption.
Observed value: 29 V
